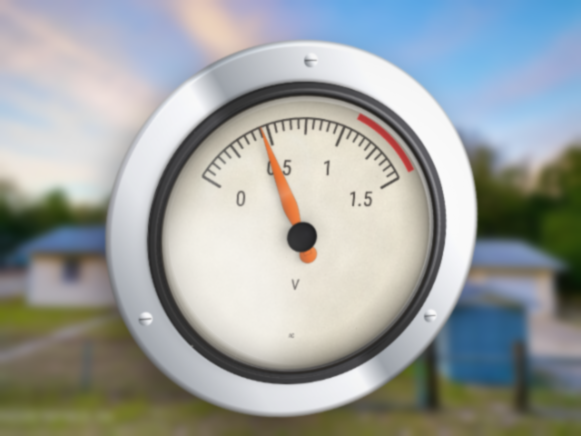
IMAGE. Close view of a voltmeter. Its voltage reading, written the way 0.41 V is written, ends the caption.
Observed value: 0.45 V
